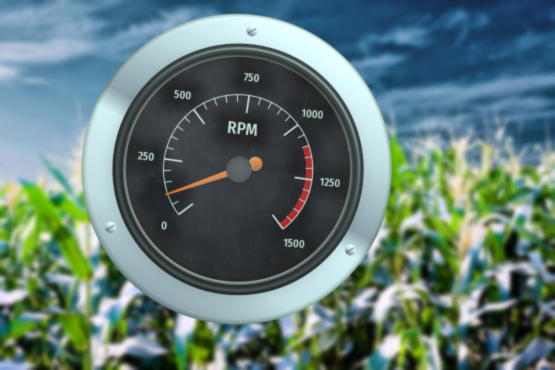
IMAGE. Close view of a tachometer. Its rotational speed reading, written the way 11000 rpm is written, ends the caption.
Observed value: 100 rpm
